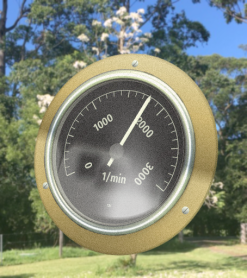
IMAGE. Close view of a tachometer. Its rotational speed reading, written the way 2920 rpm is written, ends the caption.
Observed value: 1800 rpm
